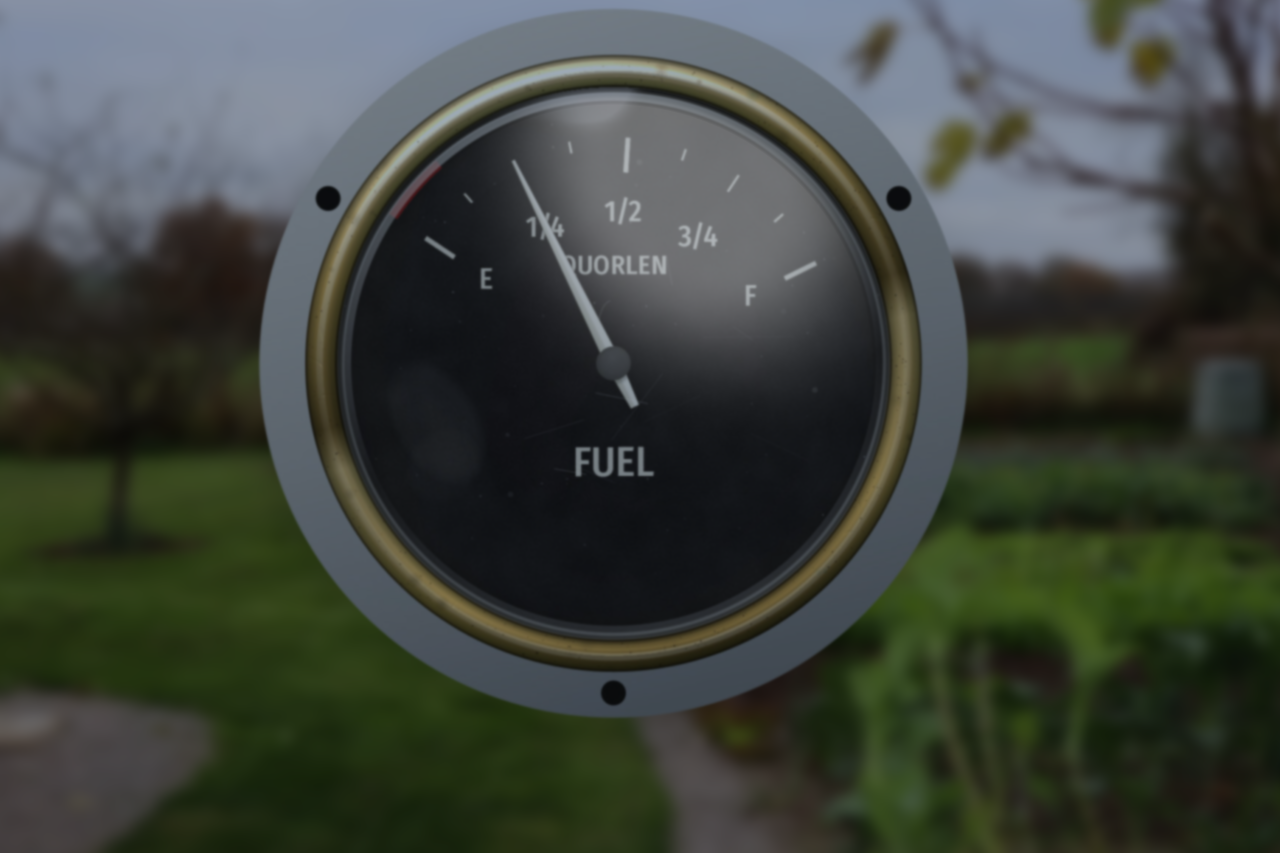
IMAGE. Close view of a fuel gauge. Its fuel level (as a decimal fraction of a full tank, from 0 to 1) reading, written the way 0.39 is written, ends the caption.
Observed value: 0.25
